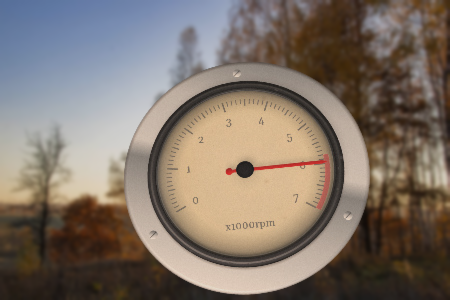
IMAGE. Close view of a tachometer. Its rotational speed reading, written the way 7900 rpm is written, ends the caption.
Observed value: 6000 rpm
